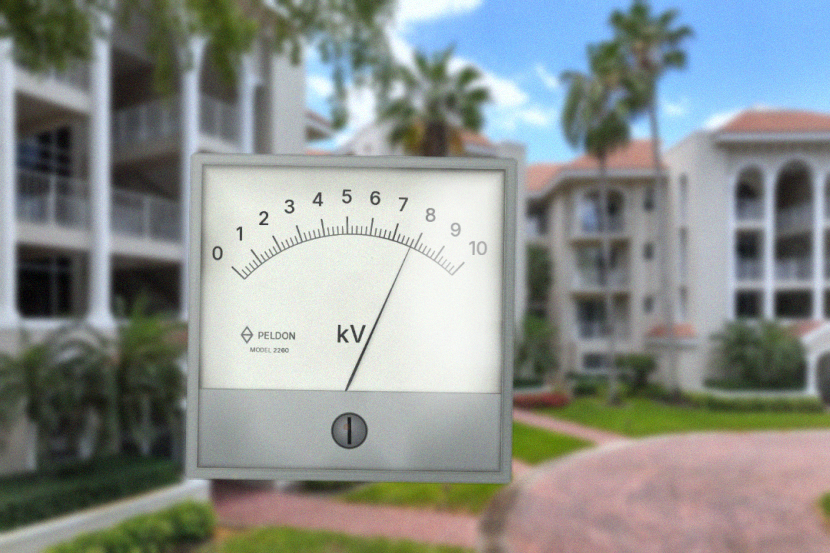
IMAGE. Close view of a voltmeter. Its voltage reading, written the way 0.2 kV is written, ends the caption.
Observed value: 7.8 kV
